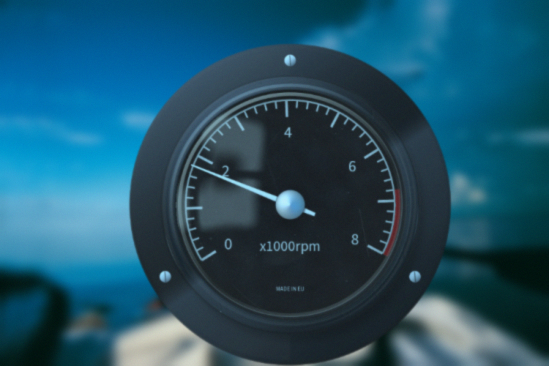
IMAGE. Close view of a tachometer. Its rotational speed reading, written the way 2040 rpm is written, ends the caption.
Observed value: 1800 rpm
